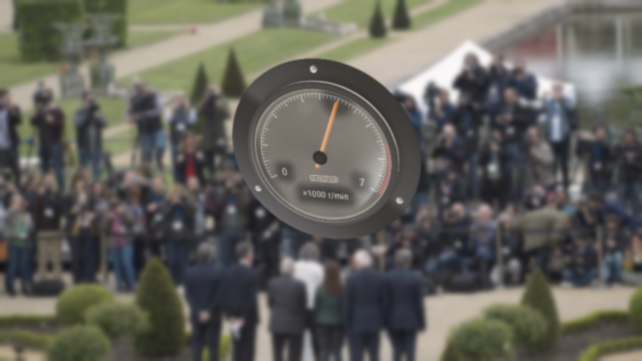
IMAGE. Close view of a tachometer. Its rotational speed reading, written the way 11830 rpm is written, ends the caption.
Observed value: 4000 rpm
